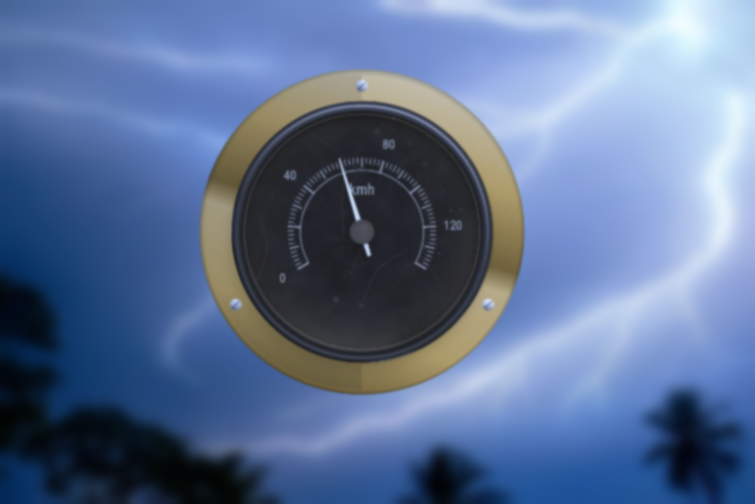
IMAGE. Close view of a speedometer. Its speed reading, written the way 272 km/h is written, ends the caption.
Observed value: 60 km/h
